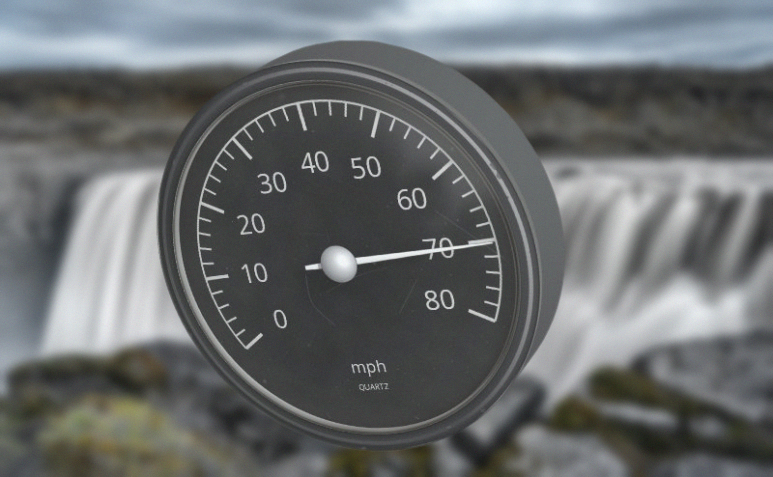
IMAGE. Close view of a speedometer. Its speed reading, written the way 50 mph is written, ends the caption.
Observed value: 70 mph
